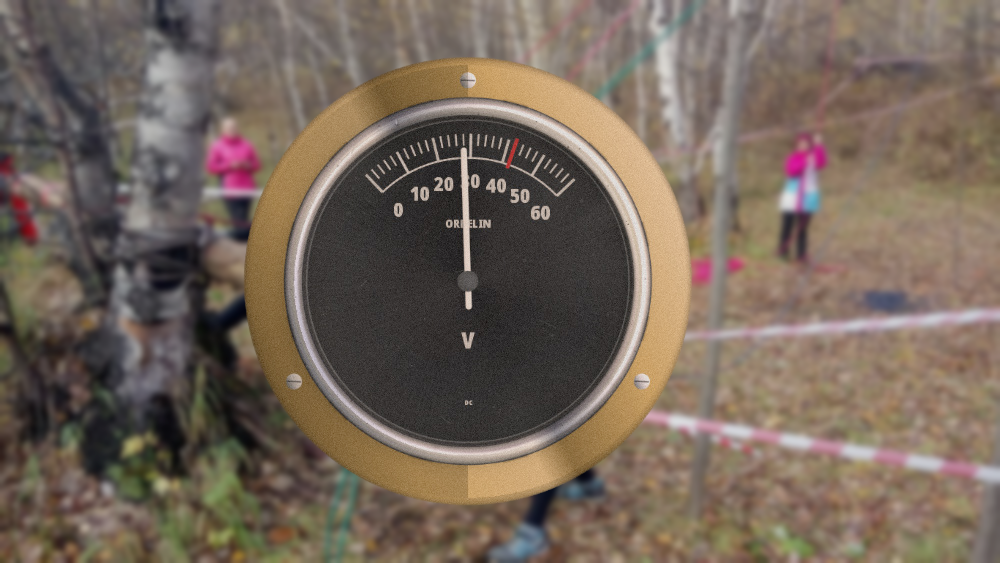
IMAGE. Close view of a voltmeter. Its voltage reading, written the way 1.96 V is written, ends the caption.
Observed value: 28 V
